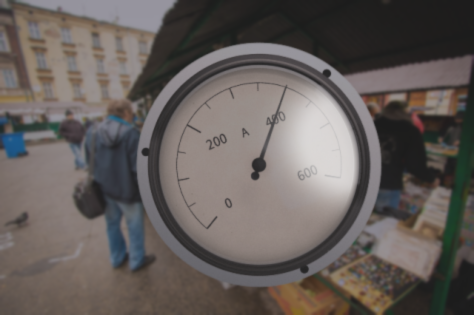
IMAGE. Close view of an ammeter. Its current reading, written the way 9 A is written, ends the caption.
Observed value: 400 A
